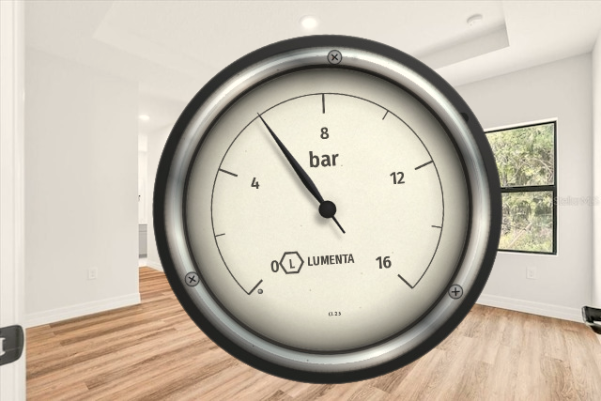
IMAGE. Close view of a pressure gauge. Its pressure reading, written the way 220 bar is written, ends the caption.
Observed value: 6 bar
